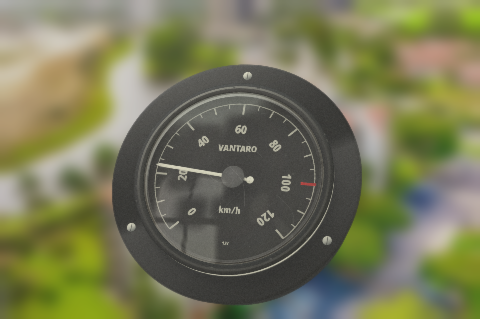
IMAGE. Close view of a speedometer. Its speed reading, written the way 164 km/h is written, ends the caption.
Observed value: 22.5 km/h
